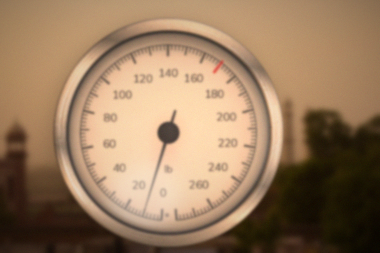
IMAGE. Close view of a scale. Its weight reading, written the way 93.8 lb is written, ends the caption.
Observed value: 10 lb
